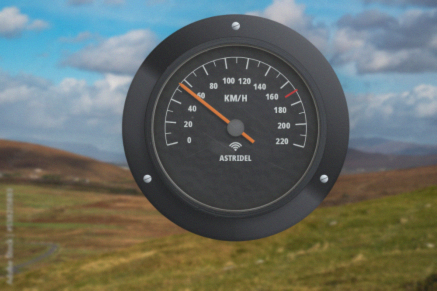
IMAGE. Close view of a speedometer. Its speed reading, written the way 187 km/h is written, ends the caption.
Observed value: 55 km/h
